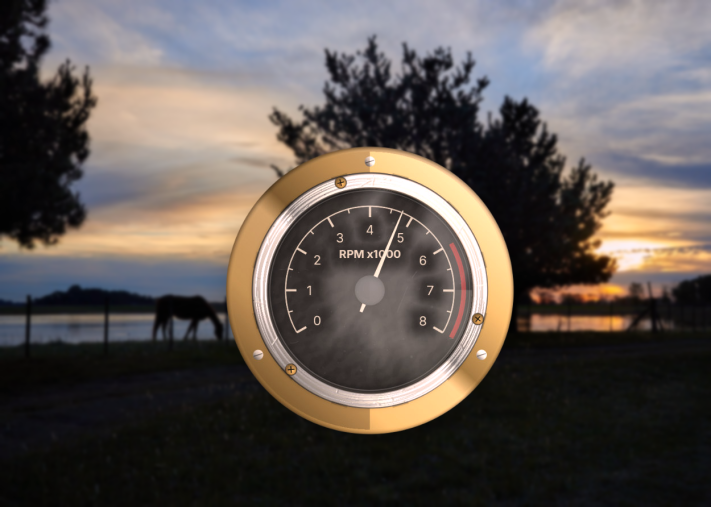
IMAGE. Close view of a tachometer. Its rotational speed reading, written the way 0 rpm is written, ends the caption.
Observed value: 4750 rpm
